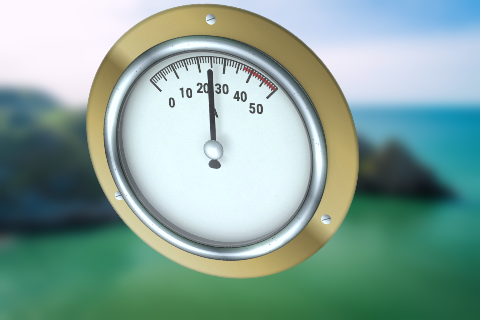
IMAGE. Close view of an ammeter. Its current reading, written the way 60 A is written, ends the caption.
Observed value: 25 A
